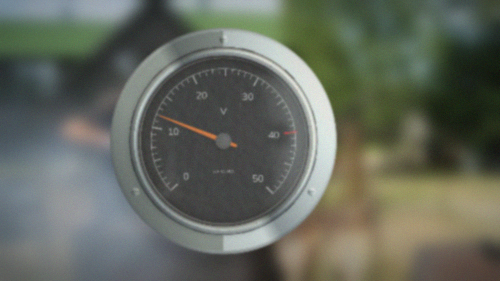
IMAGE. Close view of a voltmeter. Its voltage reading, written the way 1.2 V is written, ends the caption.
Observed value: 12 V
